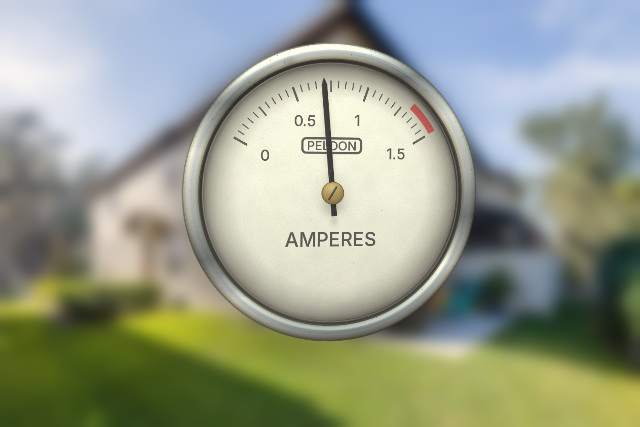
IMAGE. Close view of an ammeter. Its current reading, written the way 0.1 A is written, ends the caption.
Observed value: 0.7 A
